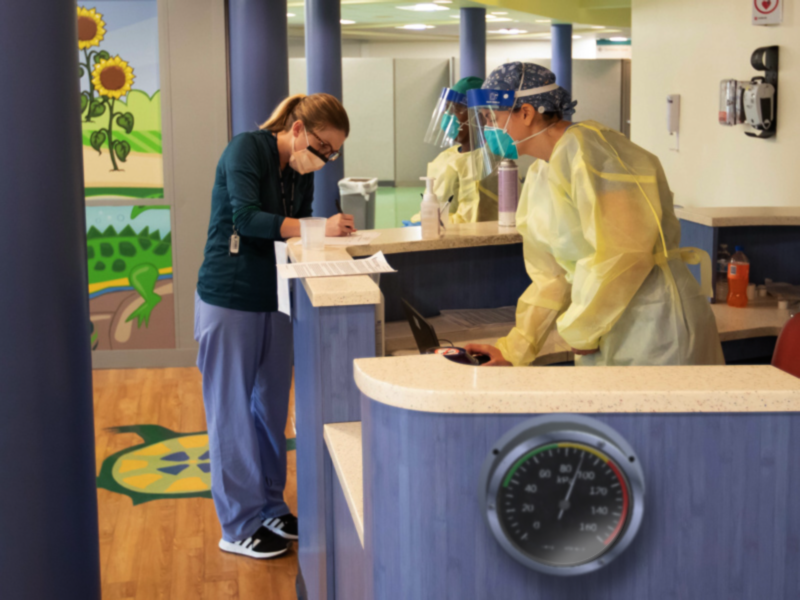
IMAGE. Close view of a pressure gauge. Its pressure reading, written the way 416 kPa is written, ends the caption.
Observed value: 90 kPa
